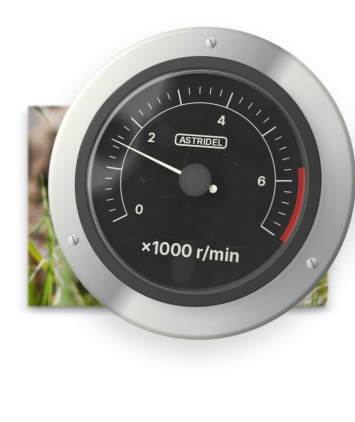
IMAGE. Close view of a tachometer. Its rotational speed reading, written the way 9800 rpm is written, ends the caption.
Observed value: 1500 rpm
